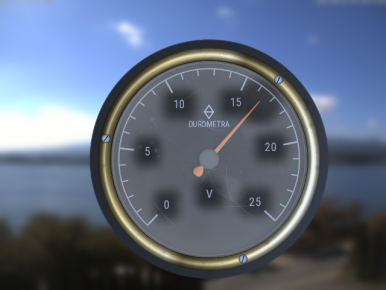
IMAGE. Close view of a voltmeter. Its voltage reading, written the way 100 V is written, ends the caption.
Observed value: 16.5 V
